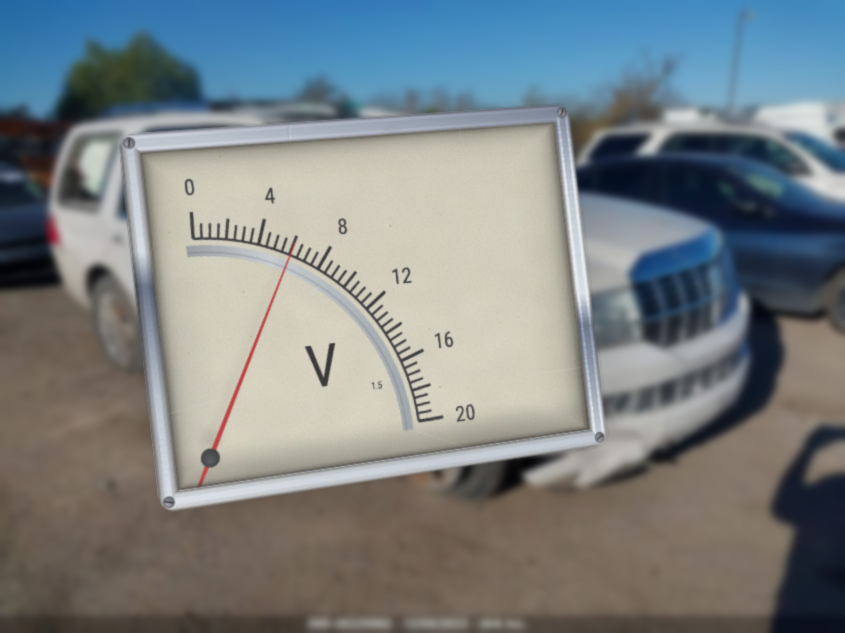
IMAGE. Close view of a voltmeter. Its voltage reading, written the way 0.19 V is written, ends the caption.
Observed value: 6 V
